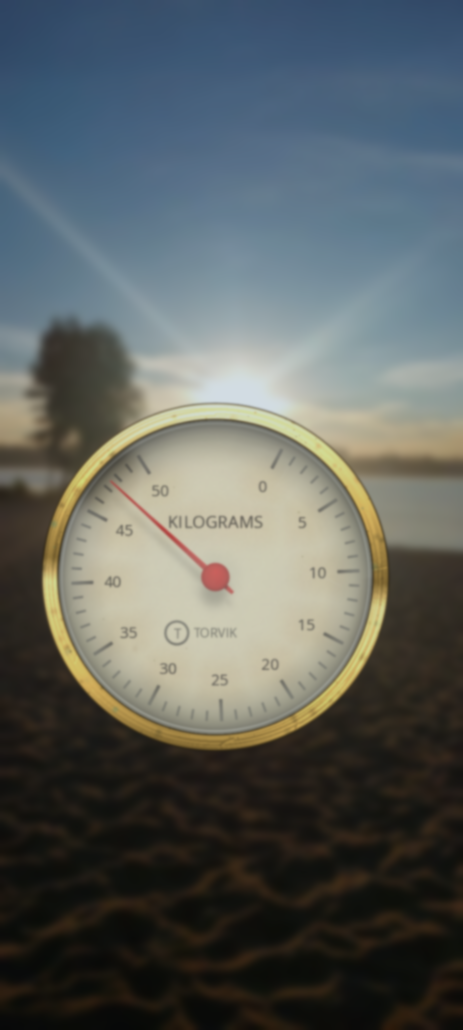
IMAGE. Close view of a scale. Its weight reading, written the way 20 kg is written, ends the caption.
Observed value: 47.5 kg
